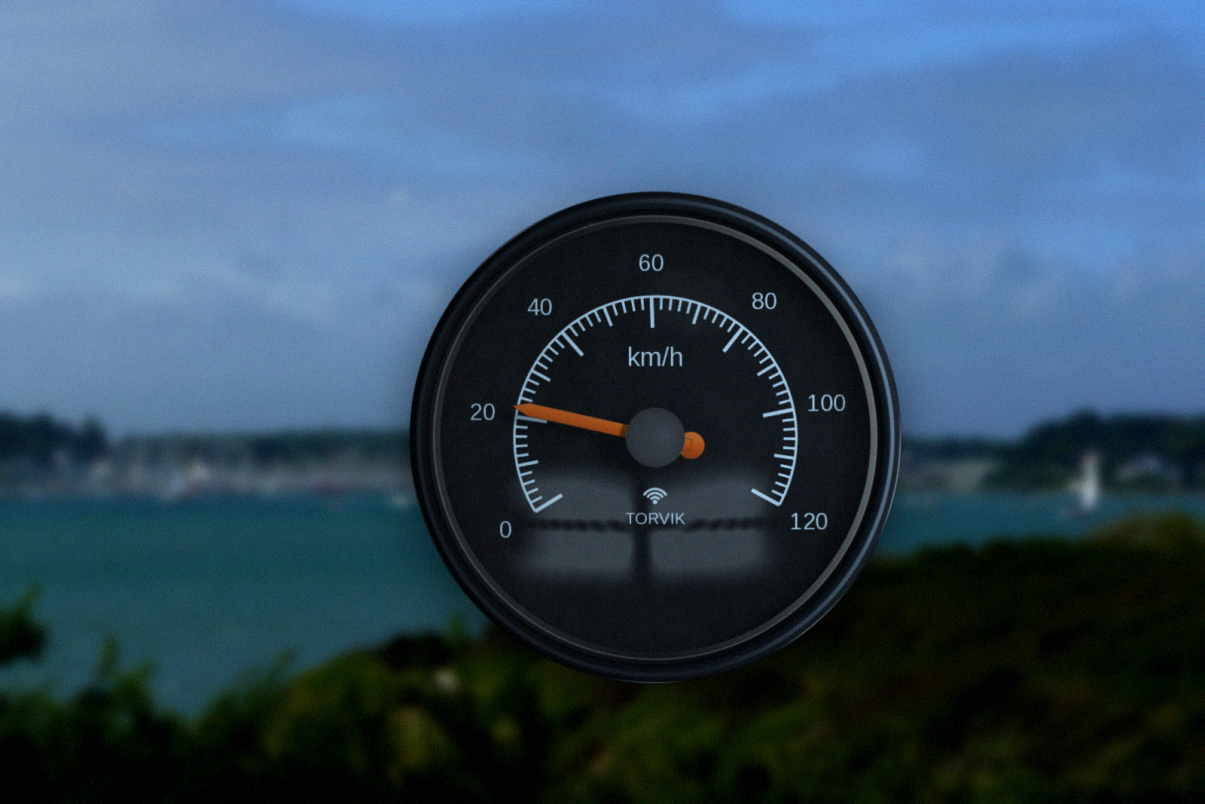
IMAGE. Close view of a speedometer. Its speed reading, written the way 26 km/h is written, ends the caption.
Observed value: 22 km/h
